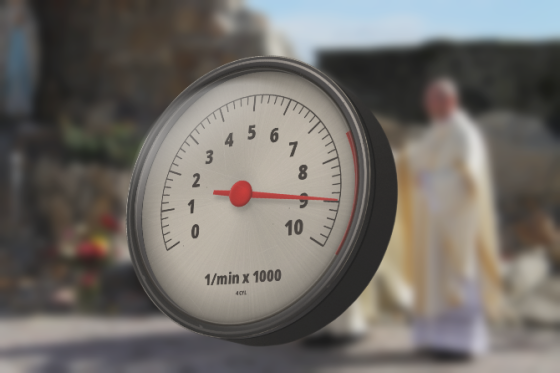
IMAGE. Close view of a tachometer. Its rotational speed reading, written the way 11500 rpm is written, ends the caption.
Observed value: 9000 rpm
